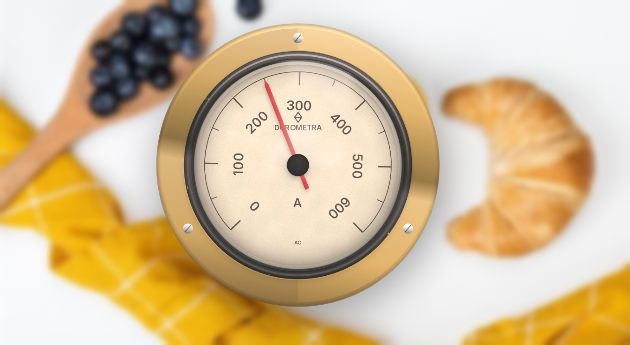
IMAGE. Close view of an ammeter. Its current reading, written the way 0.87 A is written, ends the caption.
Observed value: 250 A
